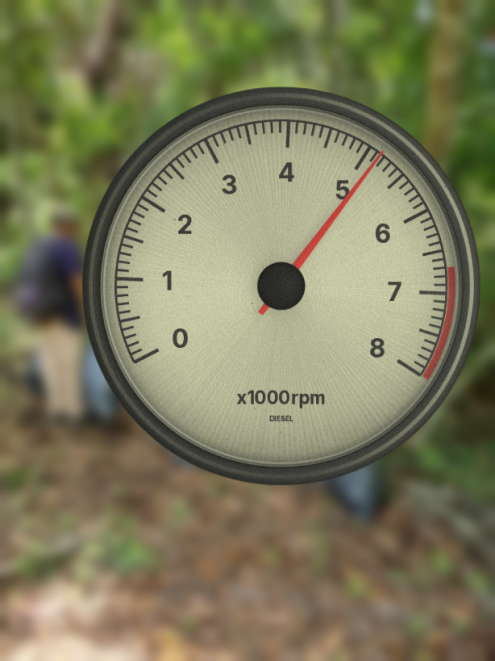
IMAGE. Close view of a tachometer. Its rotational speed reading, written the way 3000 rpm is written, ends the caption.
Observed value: 5150 rpm
